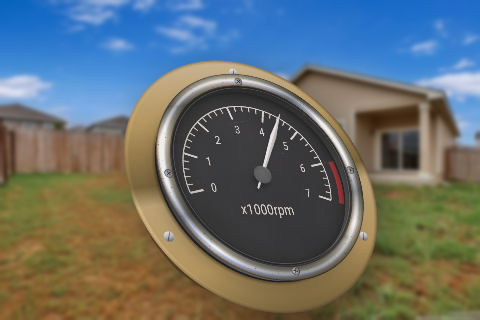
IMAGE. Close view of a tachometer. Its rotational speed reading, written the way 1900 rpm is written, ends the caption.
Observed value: 4400 rpm
